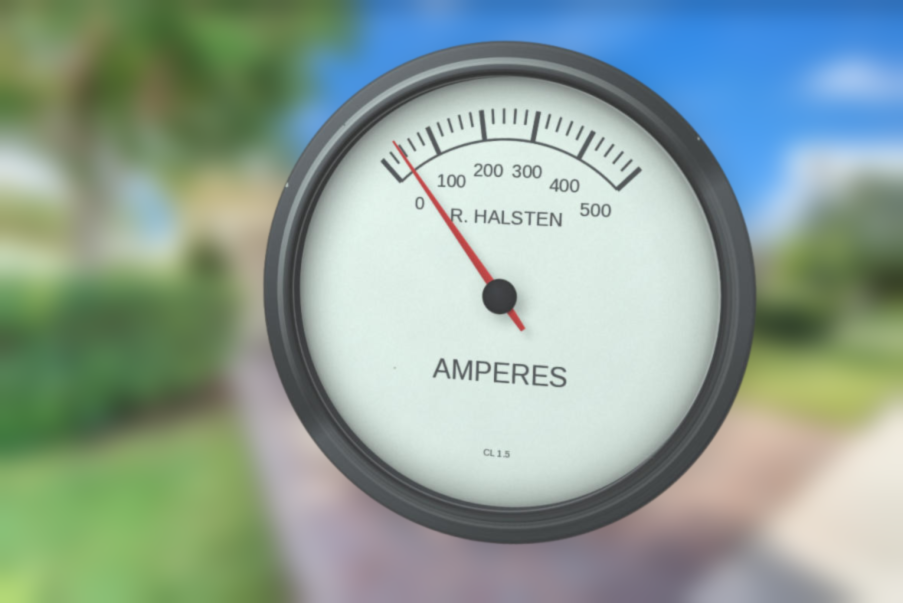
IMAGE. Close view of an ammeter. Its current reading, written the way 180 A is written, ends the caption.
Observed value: 40 A
